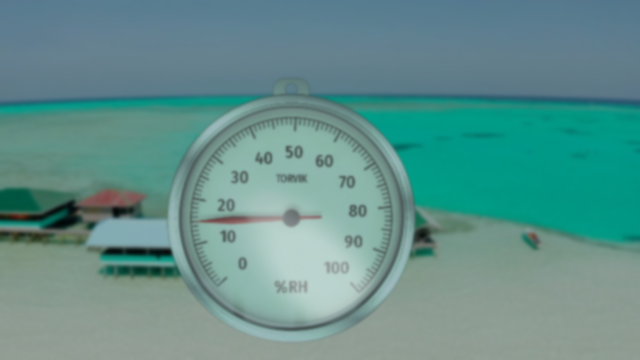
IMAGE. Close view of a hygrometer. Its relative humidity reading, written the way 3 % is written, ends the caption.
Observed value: 15 %
